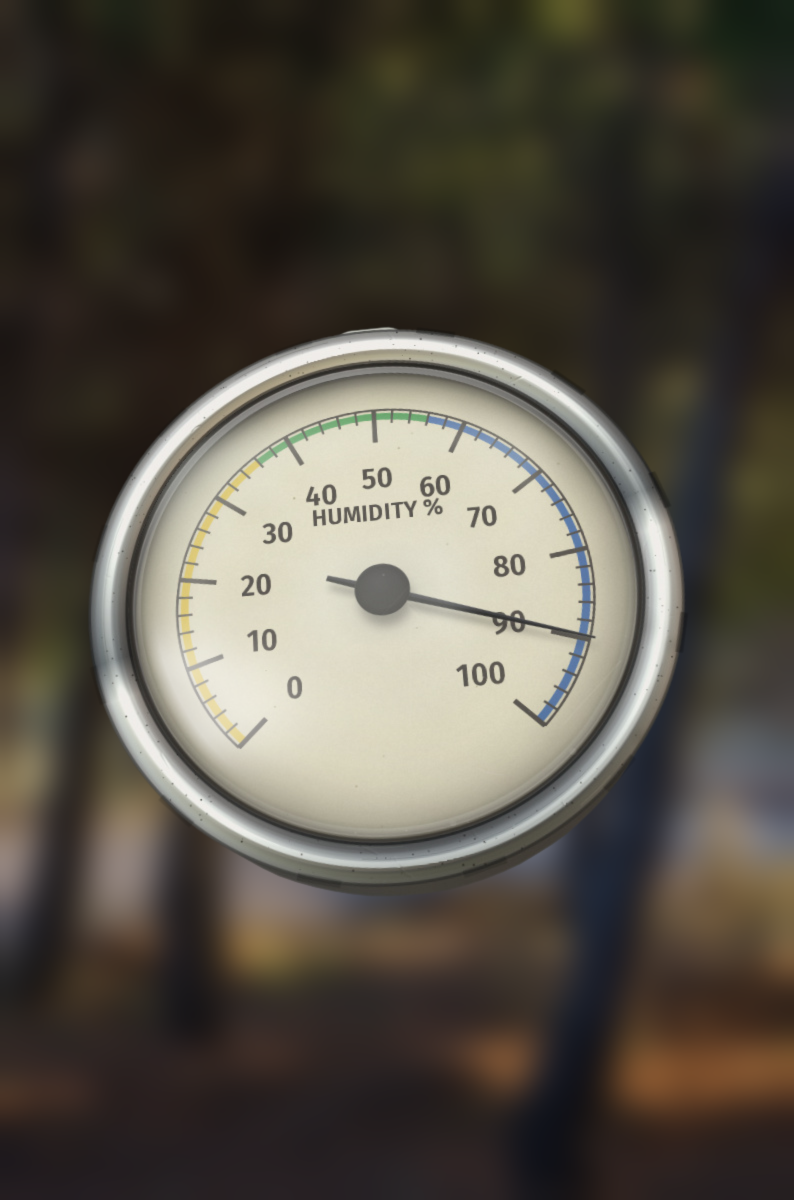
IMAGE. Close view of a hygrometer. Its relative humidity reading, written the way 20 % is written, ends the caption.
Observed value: 90 %
